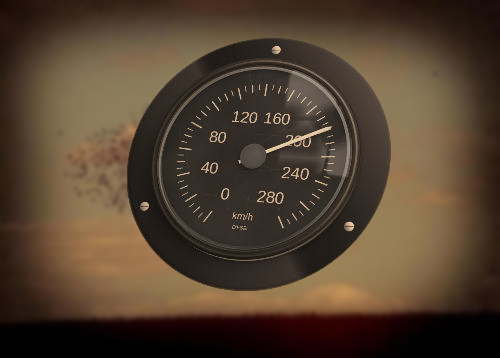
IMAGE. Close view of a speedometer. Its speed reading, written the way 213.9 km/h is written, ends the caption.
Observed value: 200 km/h
